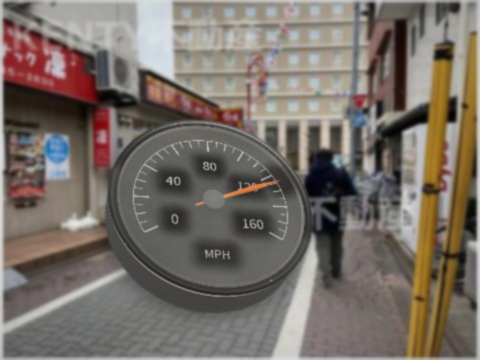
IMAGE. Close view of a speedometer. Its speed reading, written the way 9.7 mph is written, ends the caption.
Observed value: 125 mph
